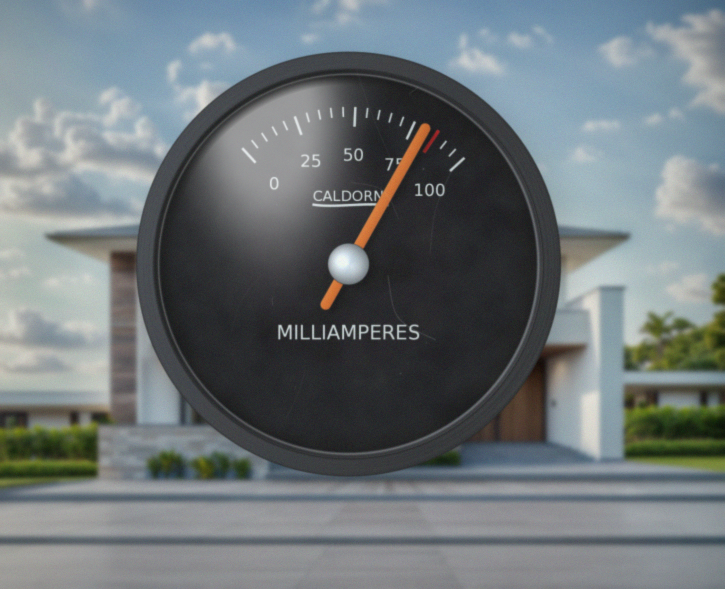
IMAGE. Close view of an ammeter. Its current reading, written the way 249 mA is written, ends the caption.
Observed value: 80 mA
